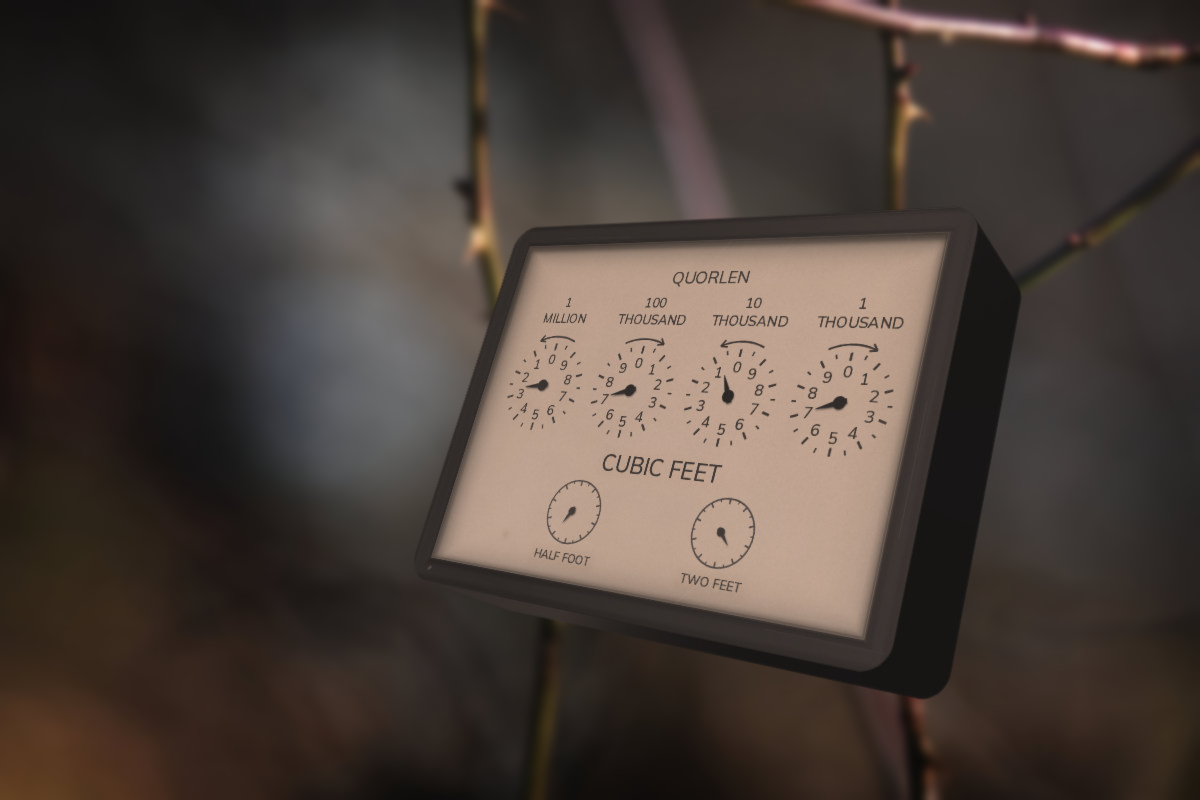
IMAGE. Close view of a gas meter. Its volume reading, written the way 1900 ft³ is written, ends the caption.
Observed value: 270700 ft³
